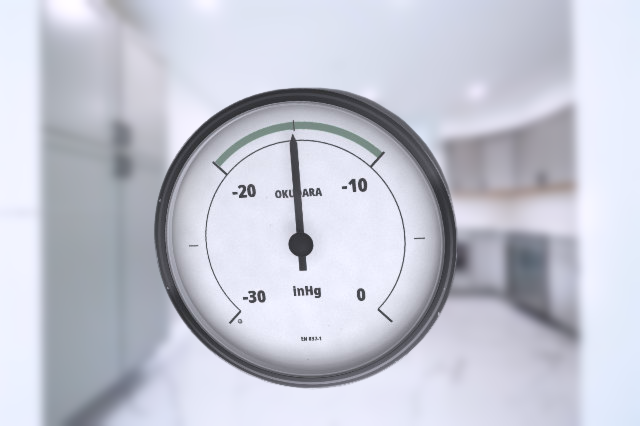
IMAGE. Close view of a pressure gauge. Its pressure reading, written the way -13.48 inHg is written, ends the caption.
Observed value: -15 inHg
